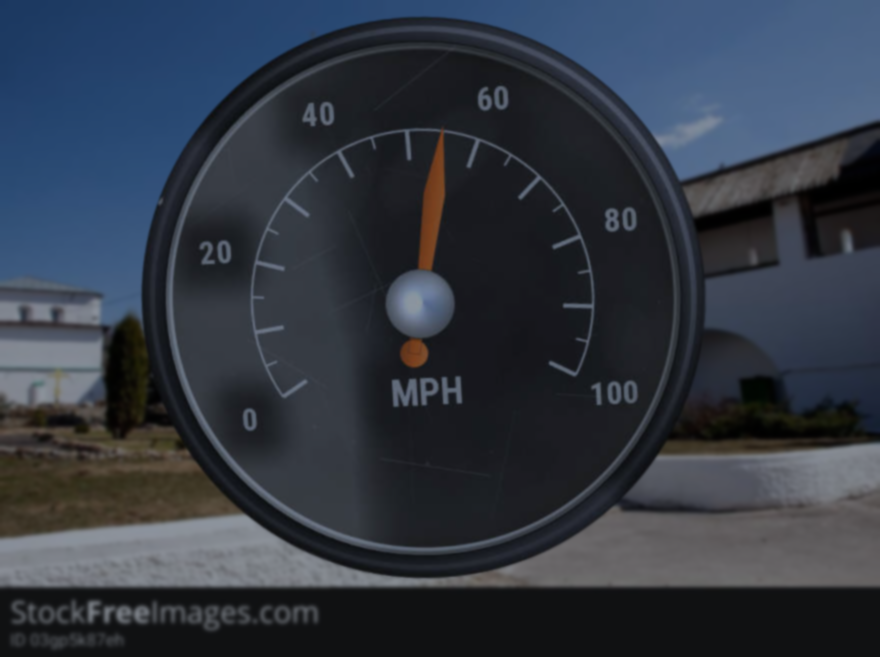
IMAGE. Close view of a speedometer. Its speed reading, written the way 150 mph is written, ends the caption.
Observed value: 55 mph
